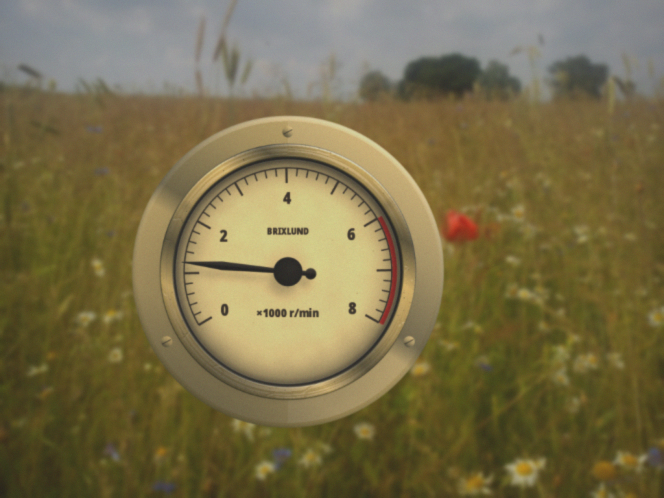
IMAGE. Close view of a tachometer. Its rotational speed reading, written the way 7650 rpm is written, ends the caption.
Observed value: 1200 rpm
